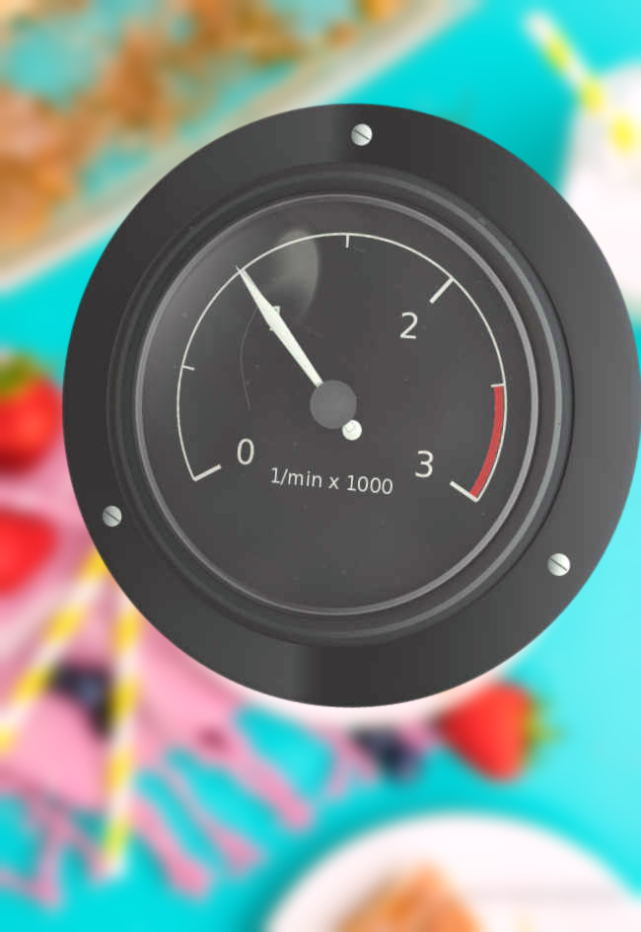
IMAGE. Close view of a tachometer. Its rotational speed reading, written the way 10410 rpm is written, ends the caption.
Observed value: 1000 rpm
